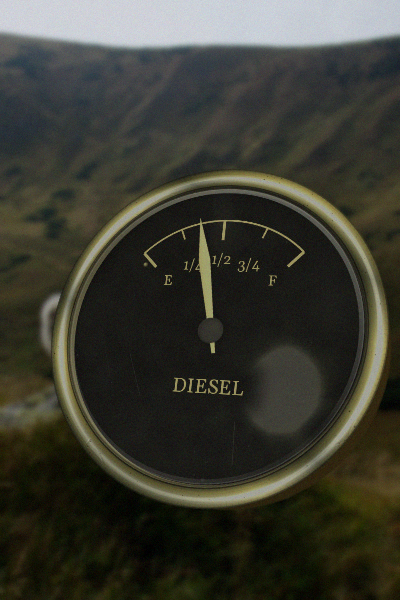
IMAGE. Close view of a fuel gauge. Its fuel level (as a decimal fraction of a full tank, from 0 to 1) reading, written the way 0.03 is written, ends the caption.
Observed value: 0.375
